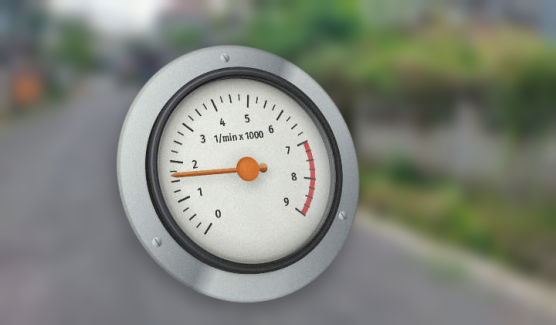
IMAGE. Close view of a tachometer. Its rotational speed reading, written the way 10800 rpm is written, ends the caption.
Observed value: 1625 rpm
